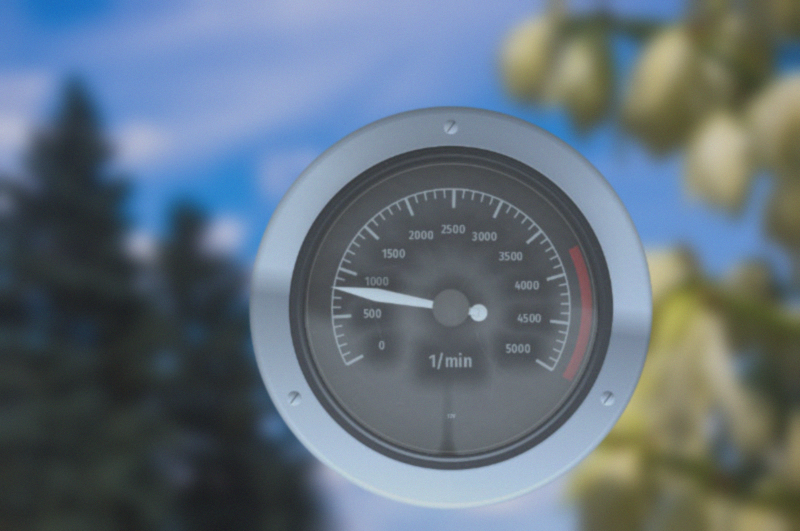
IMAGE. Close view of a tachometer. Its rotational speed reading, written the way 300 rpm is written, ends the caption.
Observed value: 800 rpm
